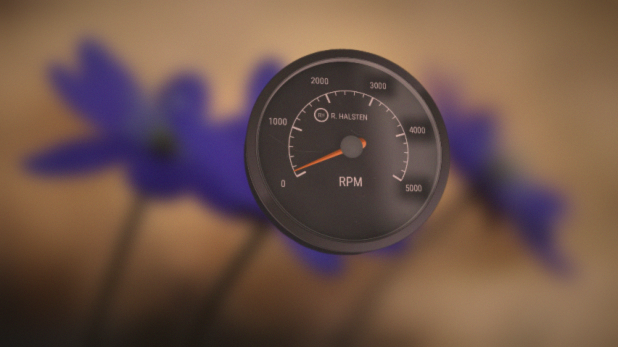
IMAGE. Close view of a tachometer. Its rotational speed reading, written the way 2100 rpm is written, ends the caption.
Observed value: 100 rpm
